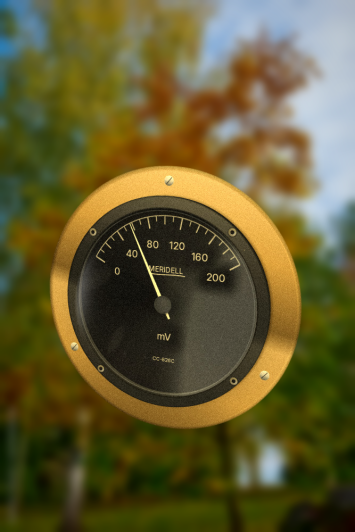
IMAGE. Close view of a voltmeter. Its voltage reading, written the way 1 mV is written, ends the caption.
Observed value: 60 mV
